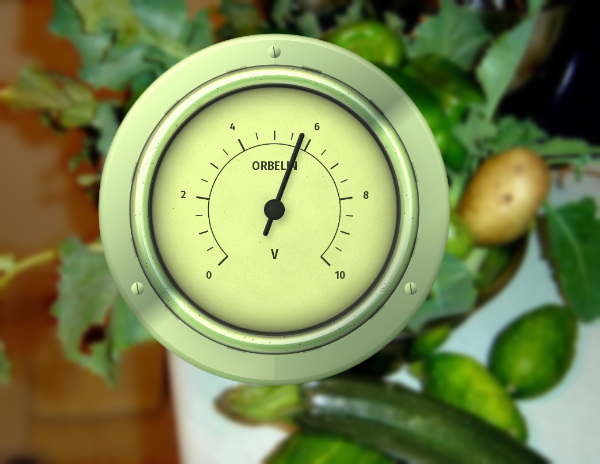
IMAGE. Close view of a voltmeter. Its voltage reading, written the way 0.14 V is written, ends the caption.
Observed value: 5.75 V
